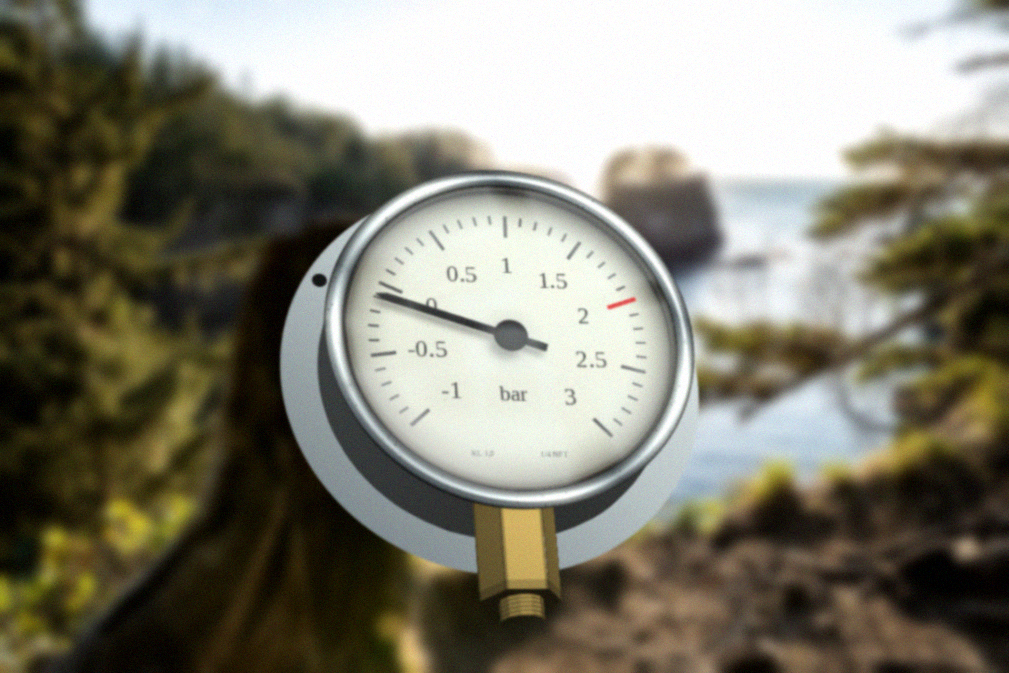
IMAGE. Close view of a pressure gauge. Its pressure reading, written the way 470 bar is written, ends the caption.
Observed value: -0.1 bar
